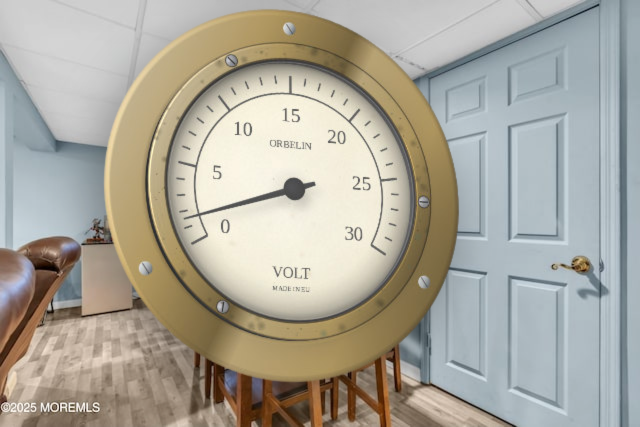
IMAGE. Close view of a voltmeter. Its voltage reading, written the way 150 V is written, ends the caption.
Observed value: 1.5 V
